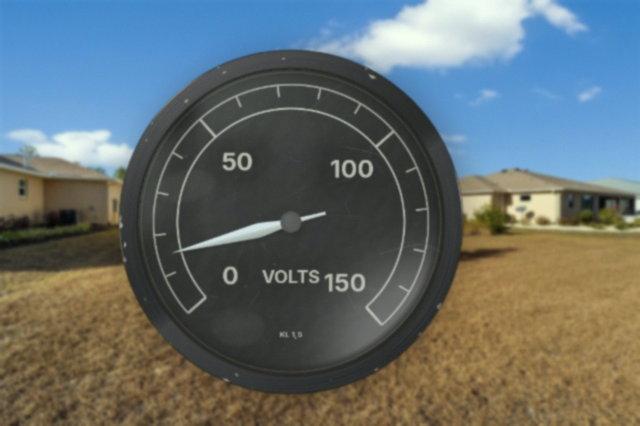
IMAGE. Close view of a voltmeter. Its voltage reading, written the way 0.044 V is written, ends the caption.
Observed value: 15 V
